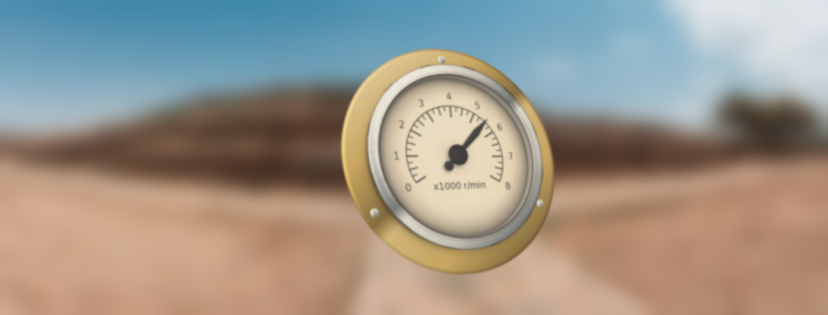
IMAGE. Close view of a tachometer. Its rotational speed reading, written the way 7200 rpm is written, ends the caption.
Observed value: 5500 rpm
